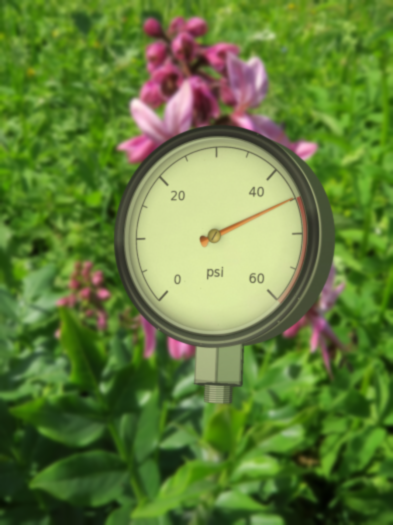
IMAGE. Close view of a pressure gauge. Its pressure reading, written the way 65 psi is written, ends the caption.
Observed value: 45 psi
